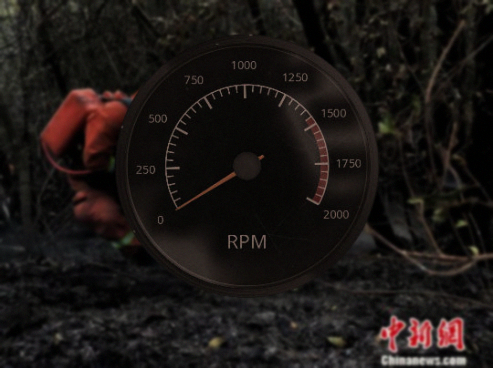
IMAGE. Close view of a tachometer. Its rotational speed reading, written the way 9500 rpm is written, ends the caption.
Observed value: 0 rpm
